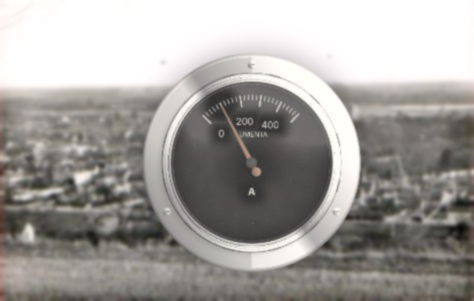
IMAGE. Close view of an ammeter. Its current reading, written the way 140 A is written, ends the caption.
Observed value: 100 A
